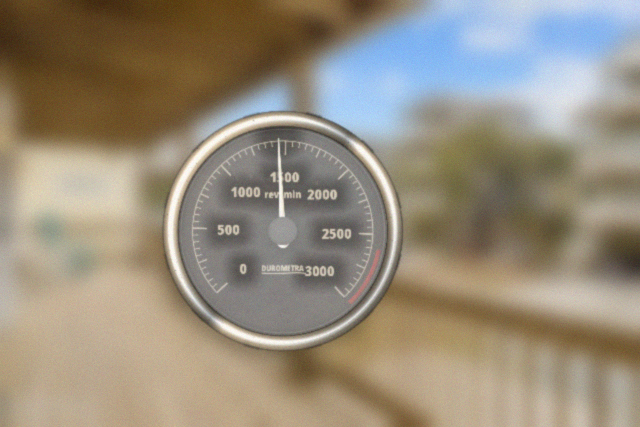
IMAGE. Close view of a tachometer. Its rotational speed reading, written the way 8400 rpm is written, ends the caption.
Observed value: 1450 rpm
